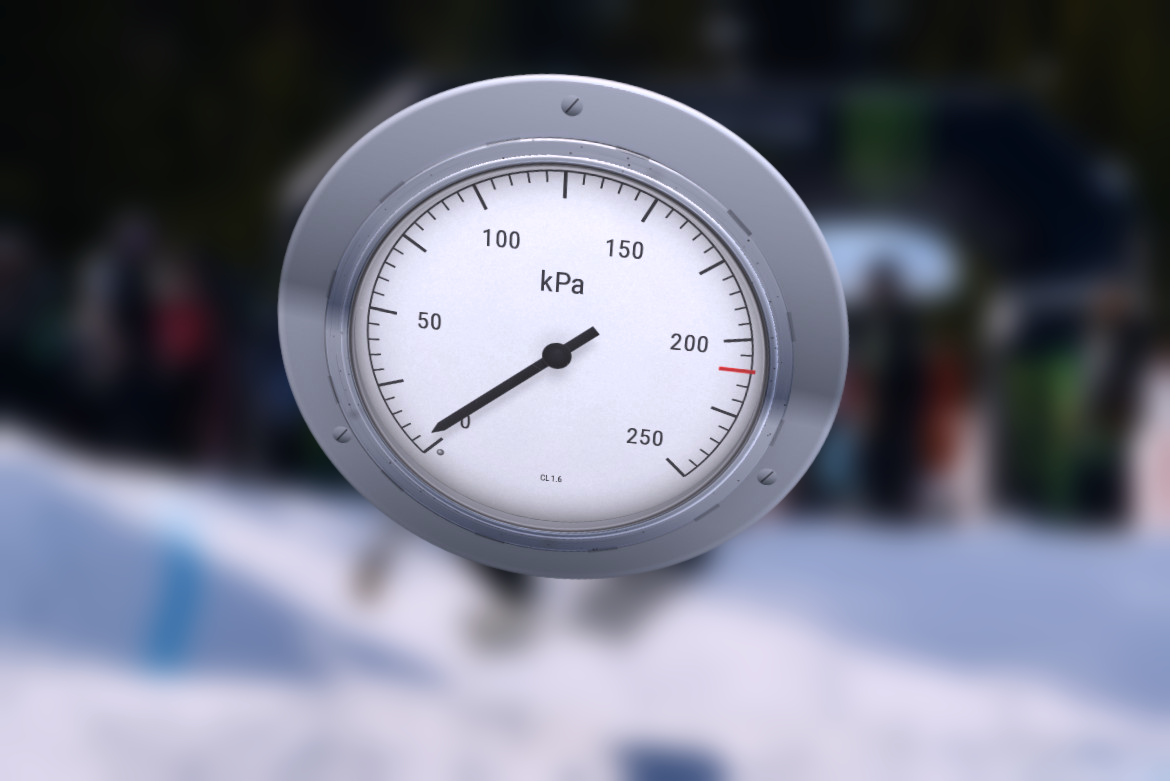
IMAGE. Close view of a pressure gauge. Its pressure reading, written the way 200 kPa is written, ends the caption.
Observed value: 5 kPa
